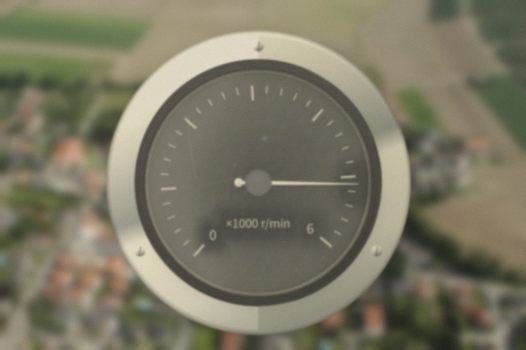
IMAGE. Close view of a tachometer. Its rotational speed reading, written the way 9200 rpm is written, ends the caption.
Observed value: 5100 rpm
